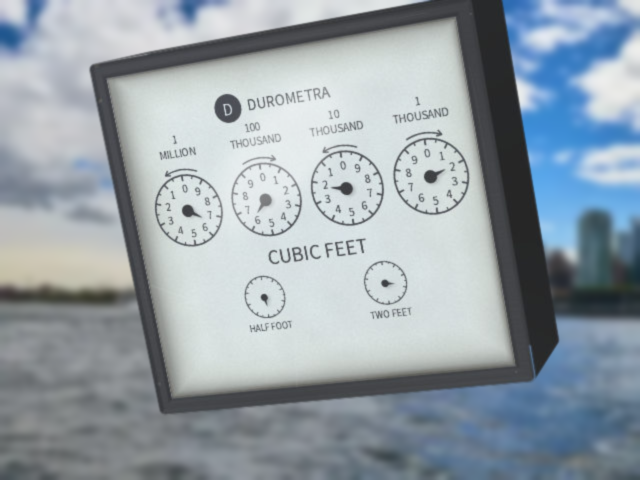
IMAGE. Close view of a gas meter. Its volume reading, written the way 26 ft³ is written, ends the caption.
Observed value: 662200 ft³
